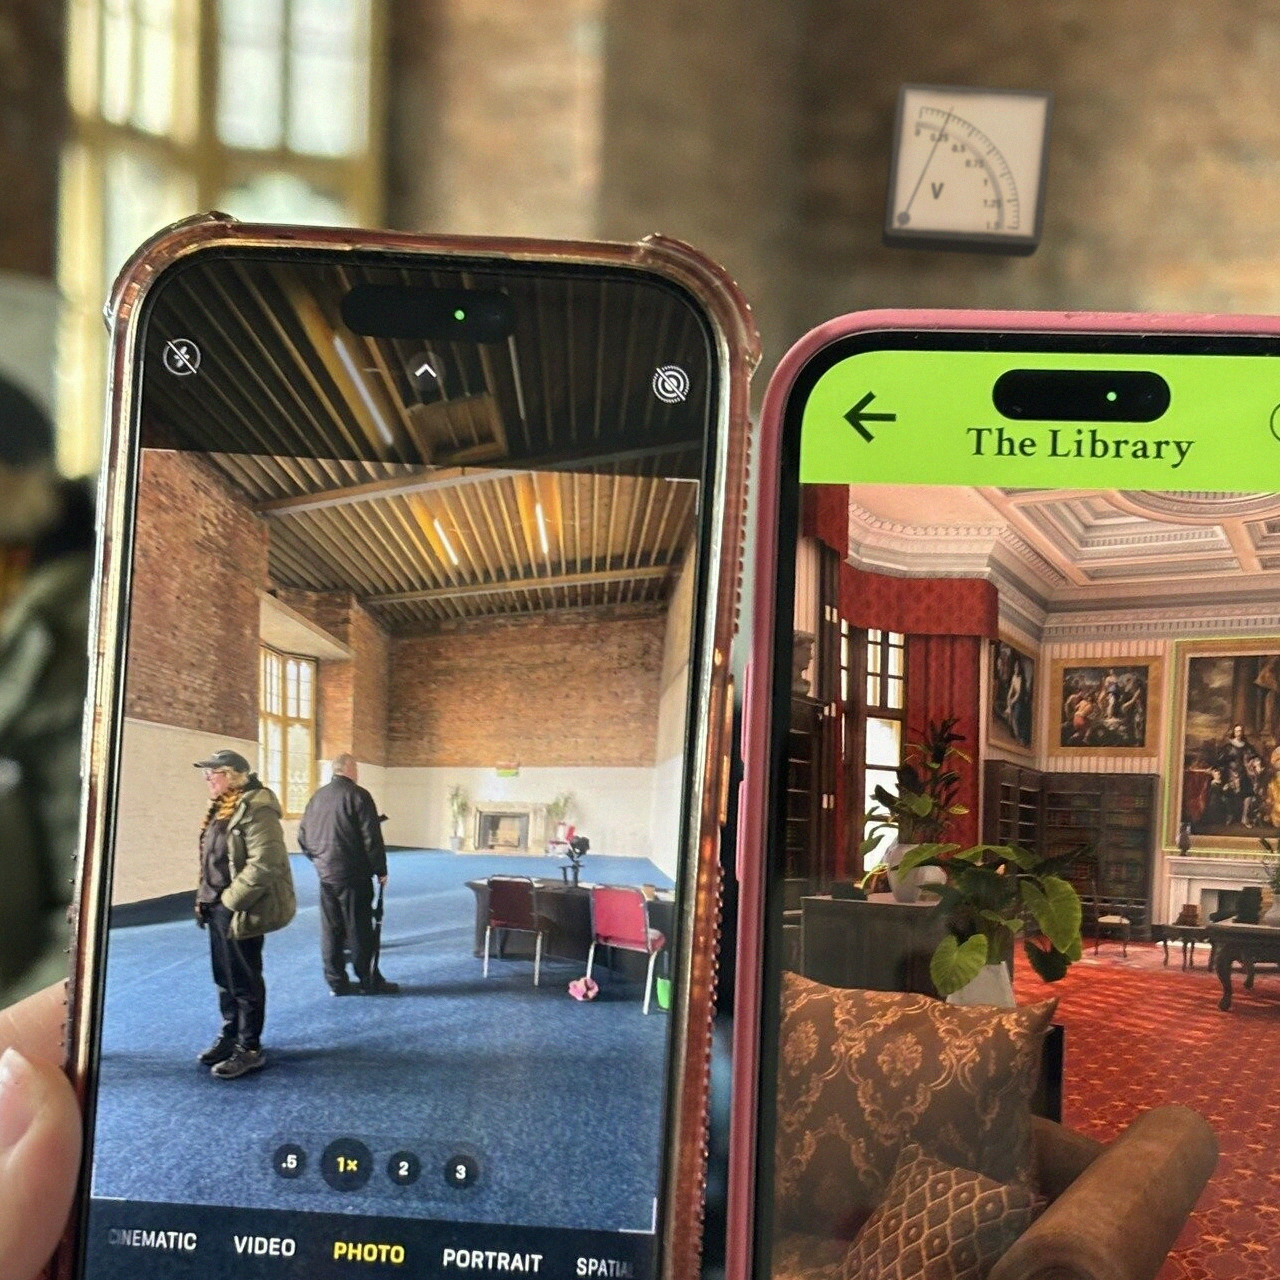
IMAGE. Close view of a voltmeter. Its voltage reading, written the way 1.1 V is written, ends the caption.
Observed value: 0.25 V
